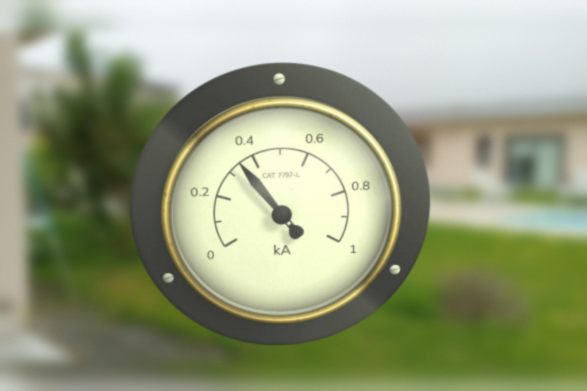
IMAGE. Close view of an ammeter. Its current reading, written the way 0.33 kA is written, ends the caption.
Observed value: 0.35 kA
